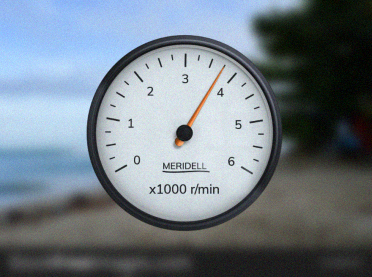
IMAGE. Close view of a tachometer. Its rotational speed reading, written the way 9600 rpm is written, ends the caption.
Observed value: 3750 rpm
